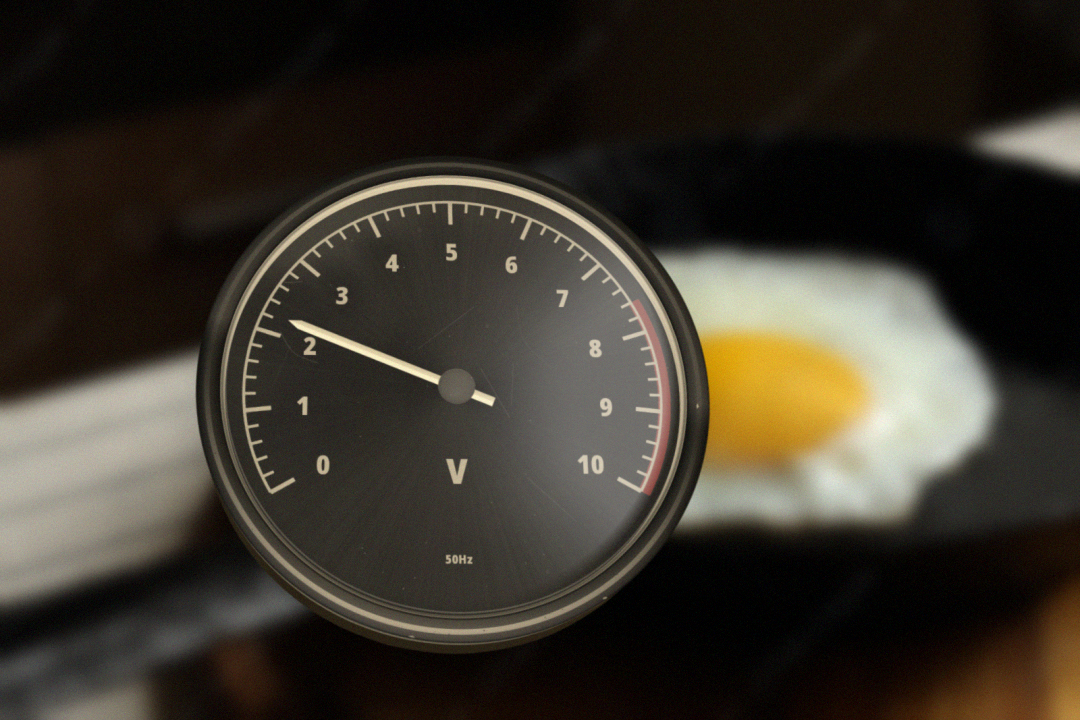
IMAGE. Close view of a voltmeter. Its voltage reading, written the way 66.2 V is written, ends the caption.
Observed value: 2.2 V
